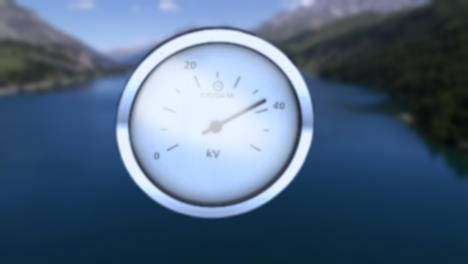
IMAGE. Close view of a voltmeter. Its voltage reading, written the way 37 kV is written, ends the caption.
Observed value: 37.5 kV
